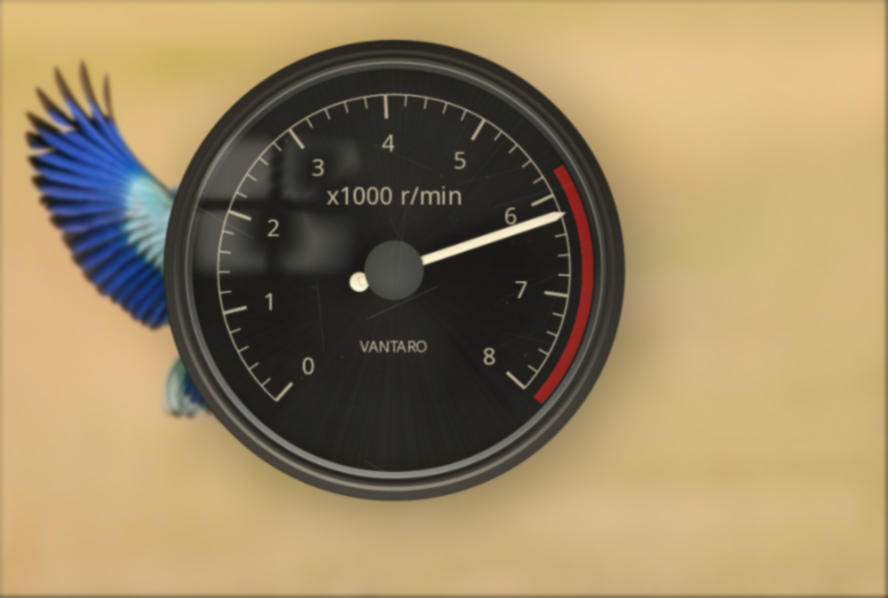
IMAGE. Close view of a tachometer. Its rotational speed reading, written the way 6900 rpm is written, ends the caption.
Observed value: 6200 rpm
